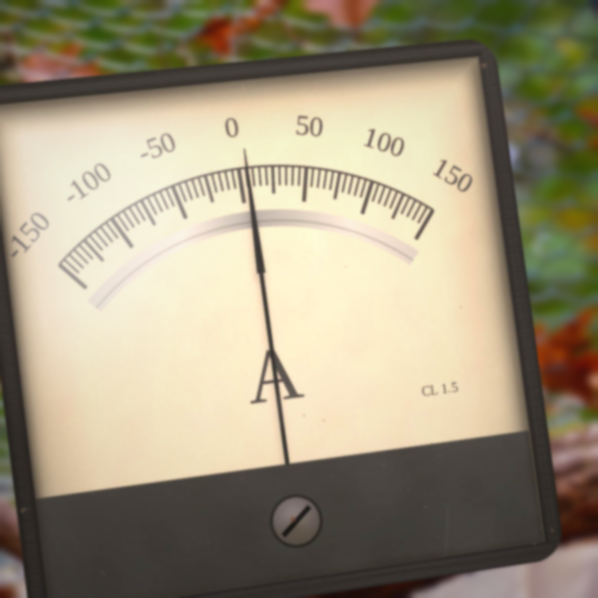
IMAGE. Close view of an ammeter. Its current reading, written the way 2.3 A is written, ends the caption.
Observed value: 5 A
